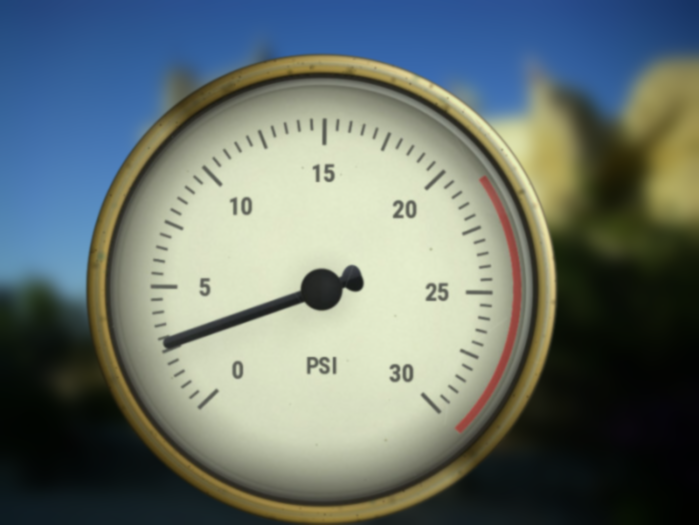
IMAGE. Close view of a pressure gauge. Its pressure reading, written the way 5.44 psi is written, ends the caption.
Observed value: 2.75 psi
